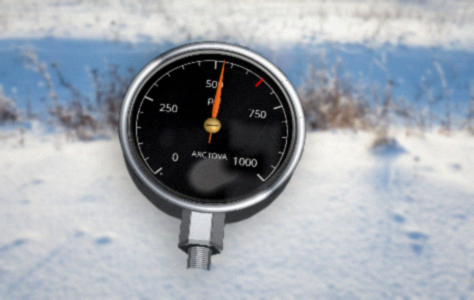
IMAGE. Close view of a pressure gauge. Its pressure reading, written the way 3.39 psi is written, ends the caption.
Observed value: 525 psi
